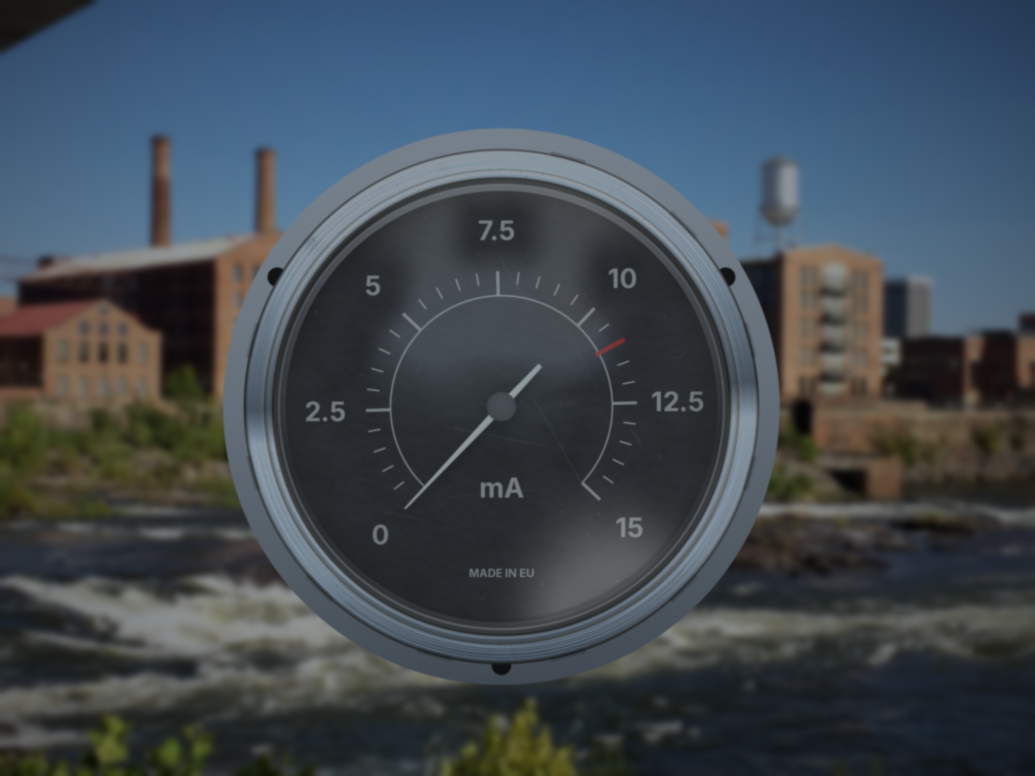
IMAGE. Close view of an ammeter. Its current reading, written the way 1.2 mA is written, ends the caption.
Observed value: 0 mA
